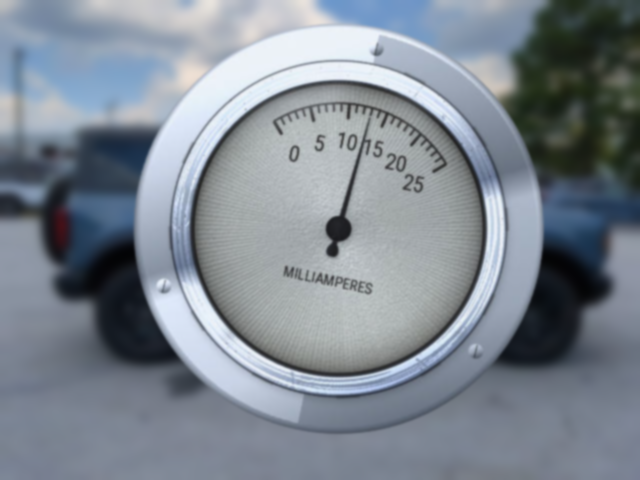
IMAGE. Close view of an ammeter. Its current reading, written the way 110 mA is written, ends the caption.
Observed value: 13 mA
